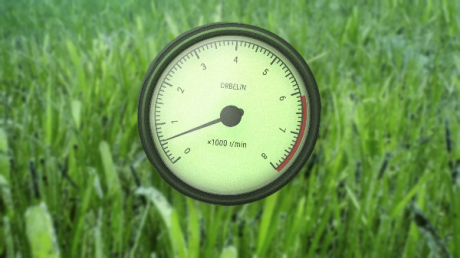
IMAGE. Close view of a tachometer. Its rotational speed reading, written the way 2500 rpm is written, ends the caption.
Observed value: 600 rpm
